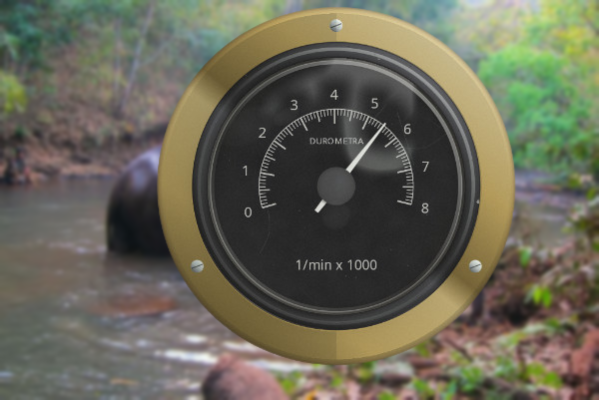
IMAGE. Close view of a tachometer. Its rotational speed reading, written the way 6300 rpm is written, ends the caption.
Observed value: 5500 rpm
